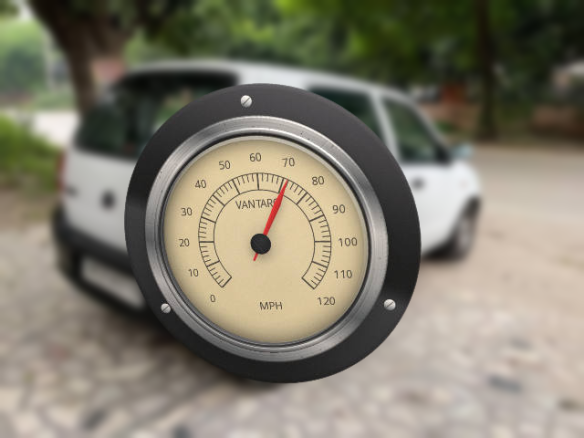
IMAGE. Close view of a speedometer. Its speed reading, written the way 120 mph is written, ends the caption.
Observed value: 72 mph
